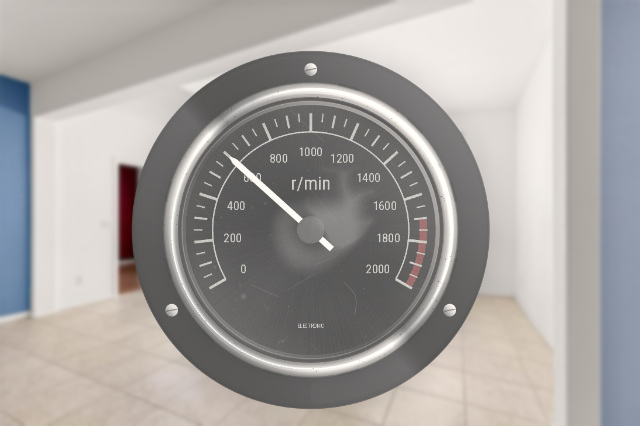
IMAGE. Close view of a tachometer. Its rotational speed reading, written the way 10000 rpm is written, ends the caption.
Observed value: 600 rpm
